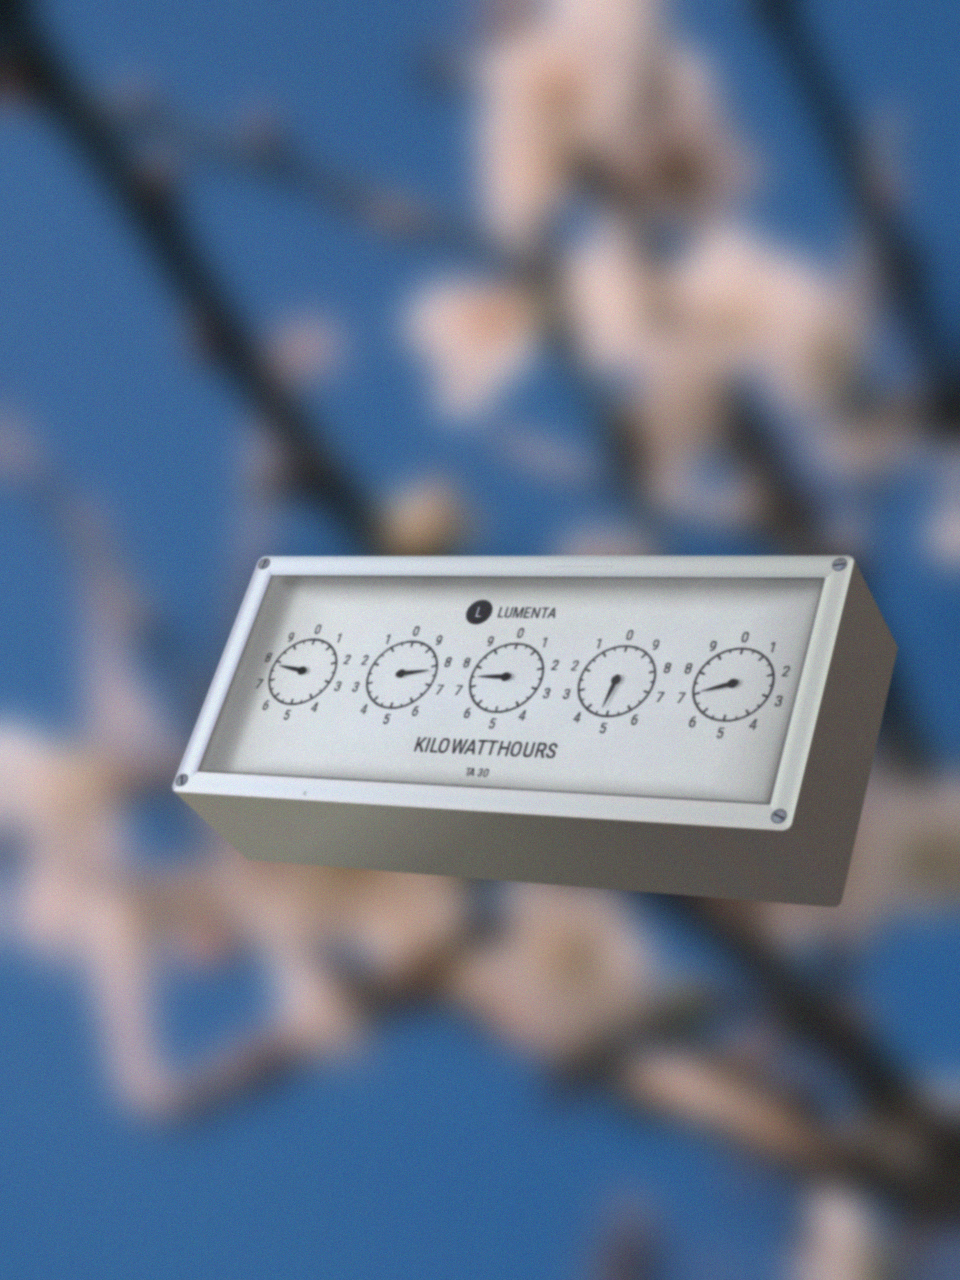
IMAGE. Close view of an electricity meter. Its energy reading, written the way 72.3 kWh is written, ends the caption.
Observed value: 77747 kWh
